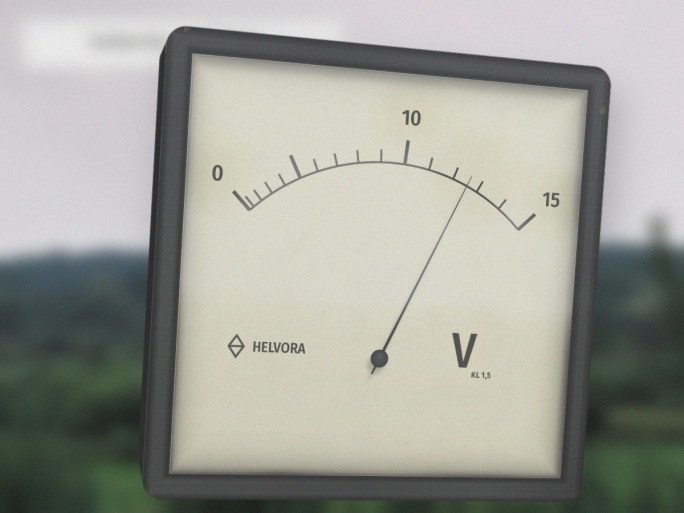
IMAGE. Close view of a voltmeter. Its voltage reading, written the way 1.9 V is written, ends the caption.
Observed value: 12.5 V
